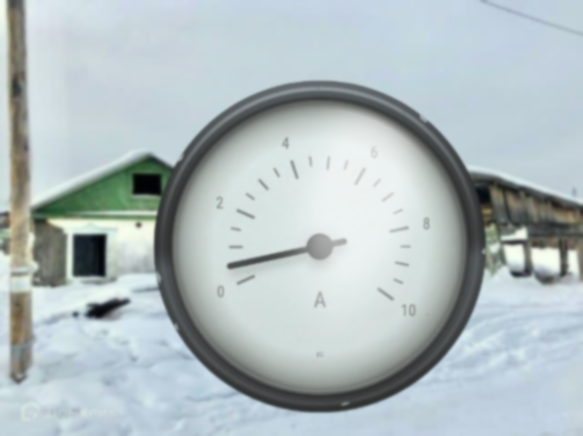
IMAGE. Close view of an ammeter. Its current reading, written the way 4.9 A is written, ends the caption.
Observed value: 0.5 A
